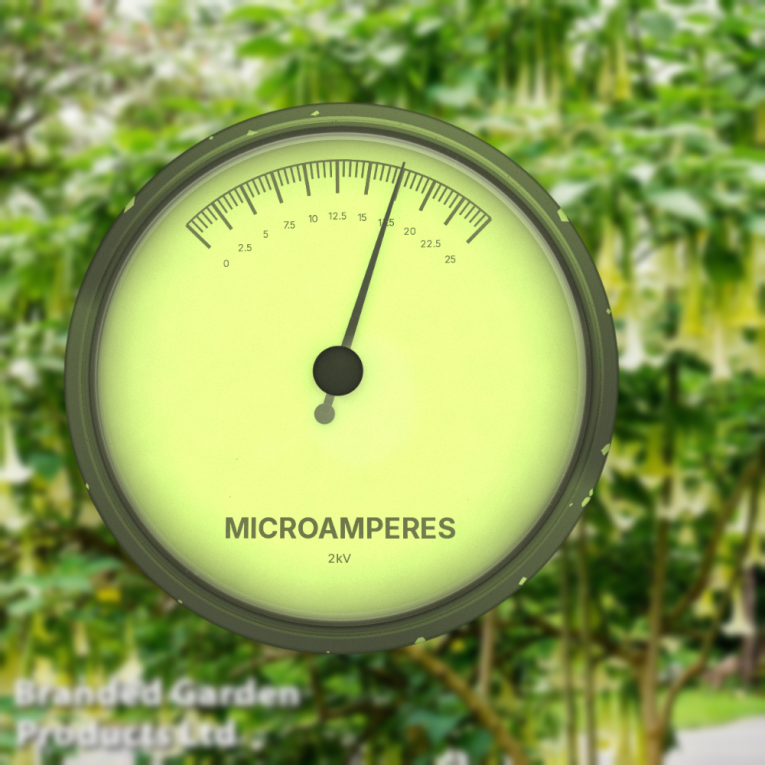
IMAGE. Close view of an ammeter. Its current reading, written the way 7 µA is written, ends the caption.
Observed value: 17.5 µA
